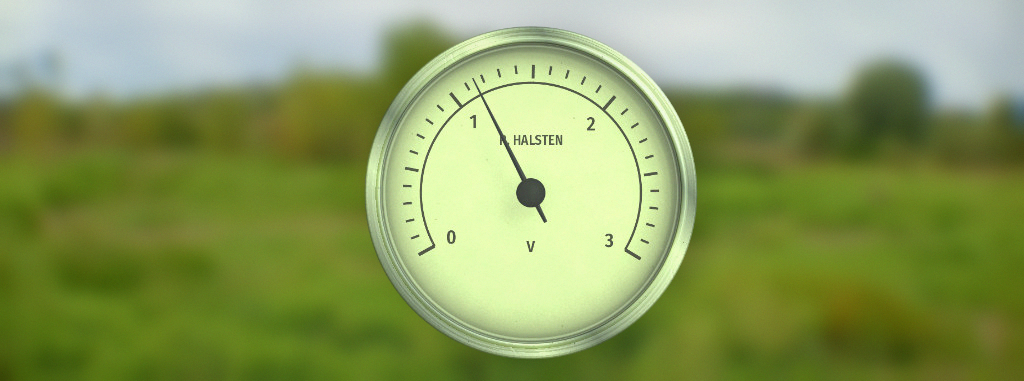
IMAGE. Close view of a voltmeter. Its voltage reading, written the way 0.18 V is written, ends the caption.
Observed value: 1.15 V
